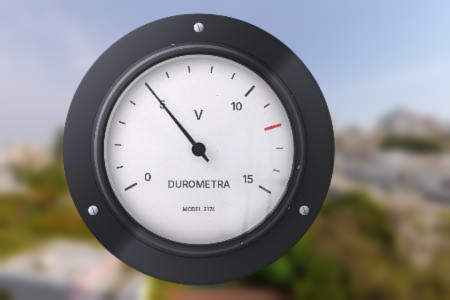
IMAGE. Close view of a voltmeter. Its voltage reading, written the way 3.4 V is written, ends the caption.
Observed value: 5 V
